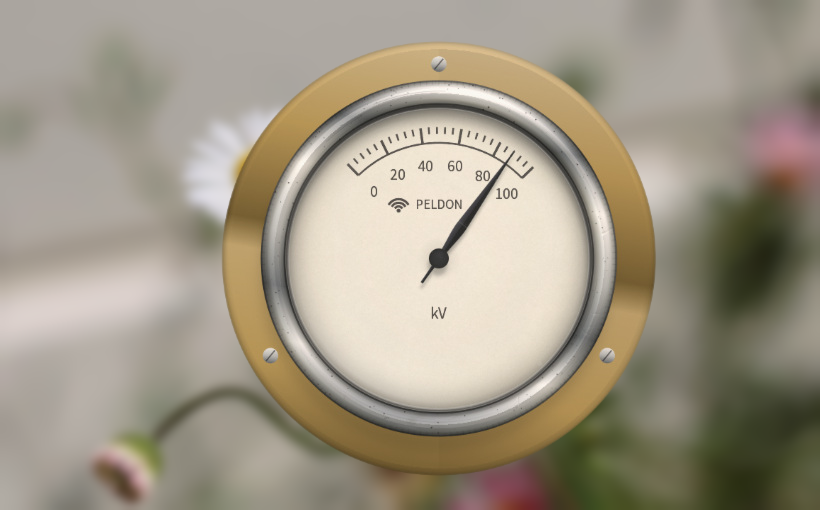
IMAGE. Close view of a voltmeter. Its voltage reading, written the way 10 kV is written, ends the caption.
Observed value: 88 kV
